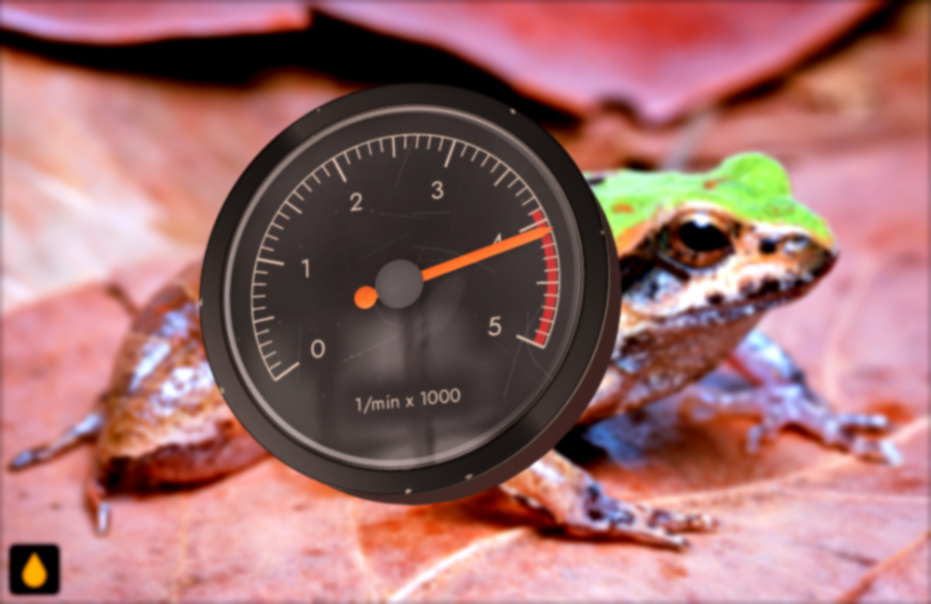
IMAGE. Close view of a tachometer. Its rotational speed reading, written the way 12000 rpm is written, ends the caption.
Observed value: 4100 rpm
